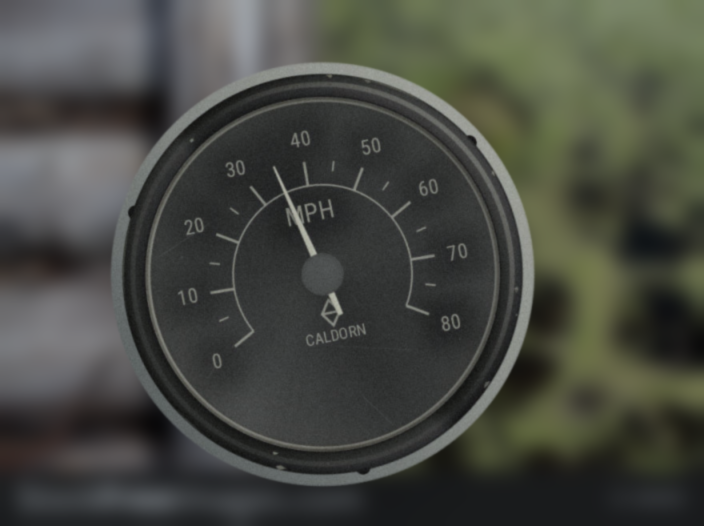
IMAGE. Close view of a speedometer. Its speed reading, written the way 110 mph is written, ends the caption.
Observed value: 35 mph
